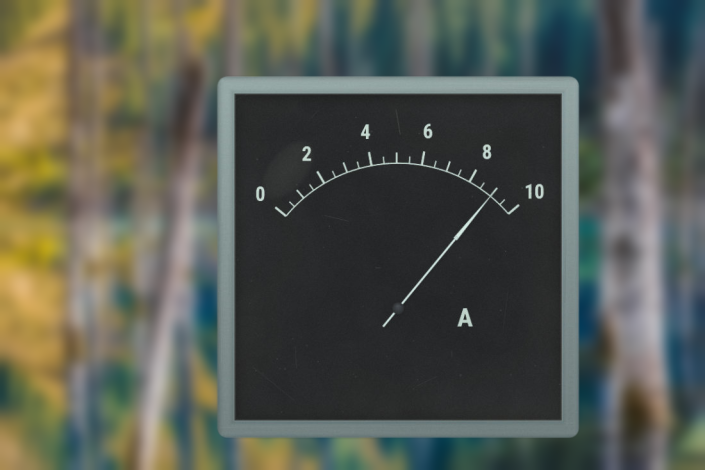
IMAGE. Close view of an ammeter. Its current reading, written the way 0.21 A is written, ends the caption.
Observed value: 9 A
